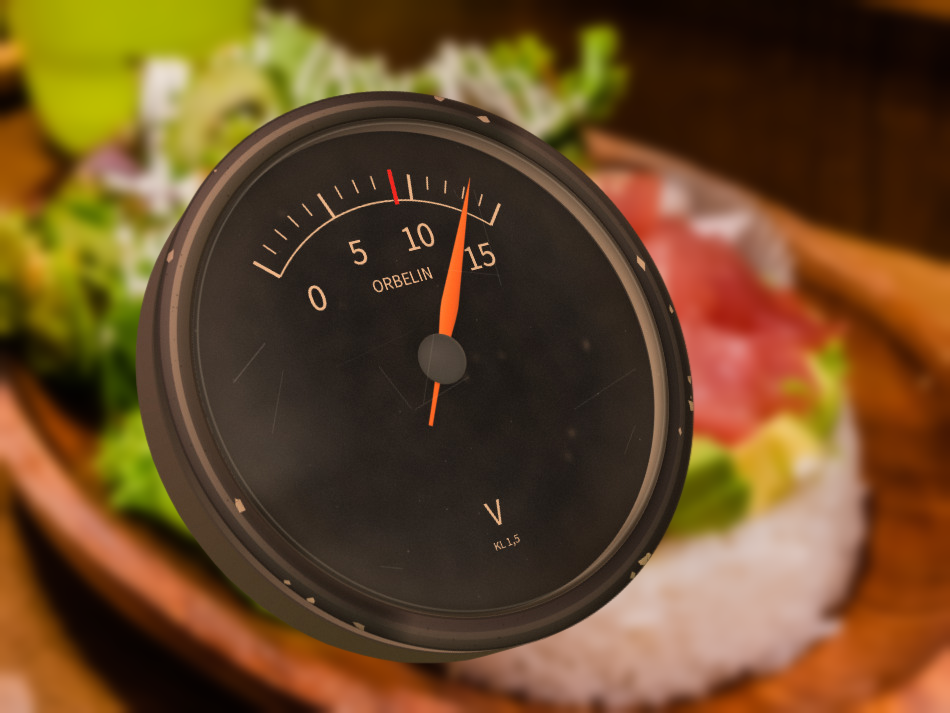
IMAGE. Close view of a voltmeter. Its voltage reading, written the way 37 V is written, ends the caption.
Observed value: 13 V
